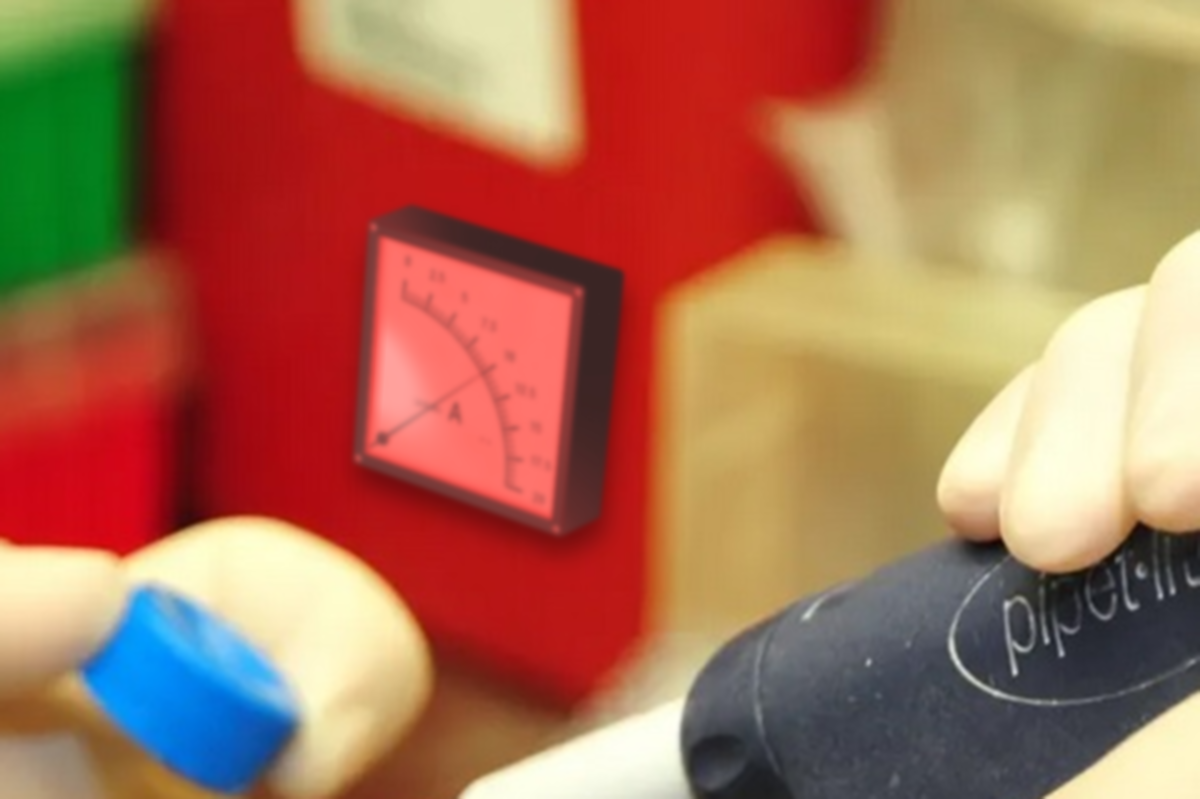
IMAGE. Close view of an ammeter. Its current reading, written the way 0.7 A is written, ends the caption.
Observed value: 10 A
